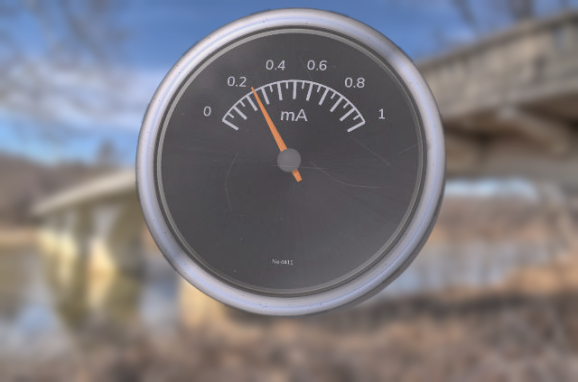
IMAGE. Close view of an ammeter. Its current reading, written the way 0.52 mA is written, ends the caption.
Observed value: 0.25 mA
